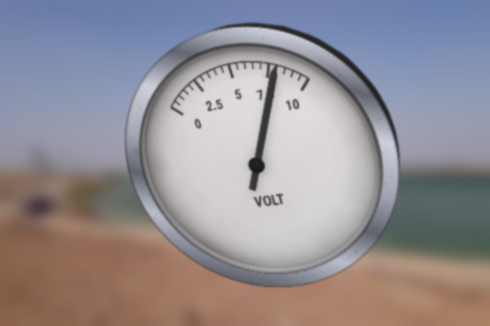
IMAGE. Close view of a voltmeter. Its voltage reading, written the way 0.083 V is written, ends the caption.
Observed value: 8 V
